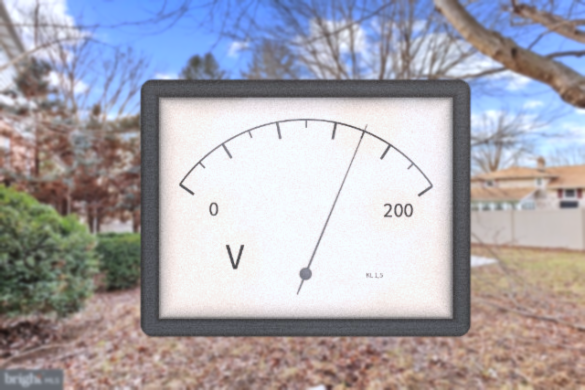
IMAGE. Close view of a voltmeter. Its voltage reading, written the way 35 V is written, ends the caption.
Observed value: 140 V
